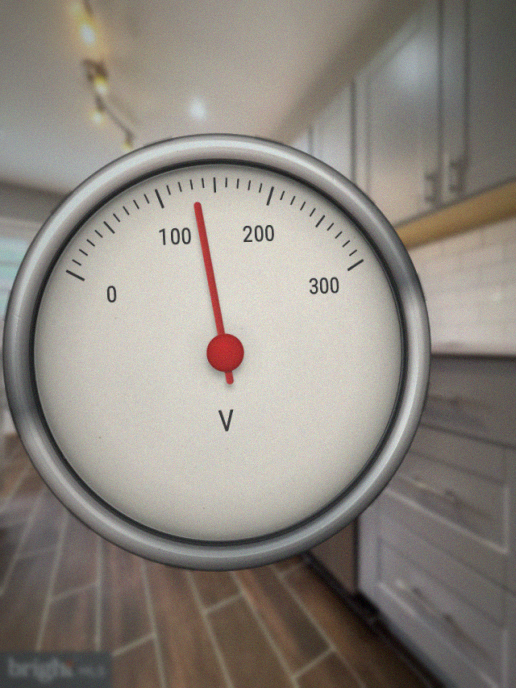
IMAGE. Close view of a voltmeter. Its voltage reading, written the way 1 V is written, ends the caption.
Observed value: 130 V
